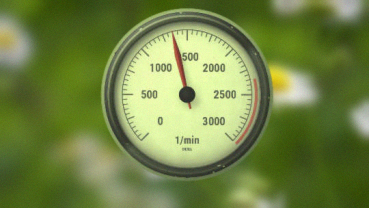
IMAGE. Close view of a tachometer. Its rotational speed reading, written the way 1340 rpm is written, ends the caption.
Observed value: 1350 rpm
